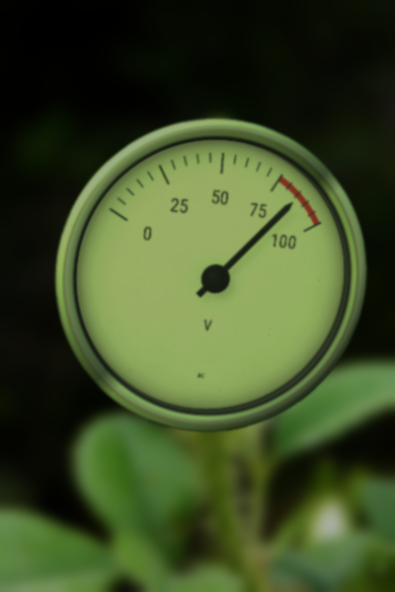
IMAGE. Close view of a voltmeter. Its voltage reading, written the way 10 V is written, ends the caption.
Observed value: 85 V
